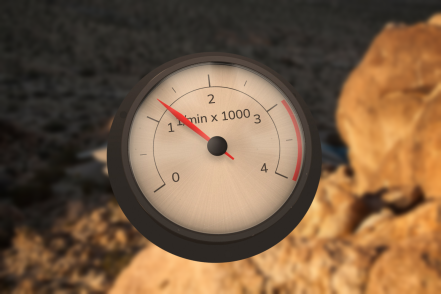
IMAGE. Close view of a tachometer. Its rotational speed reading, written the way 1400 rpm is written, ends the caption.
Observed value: 1250 rpm
